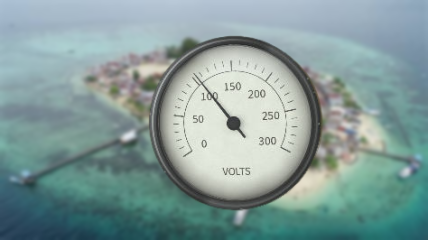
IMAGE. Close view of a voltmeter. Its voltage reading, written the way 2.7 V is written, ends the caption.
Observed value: 105 V
